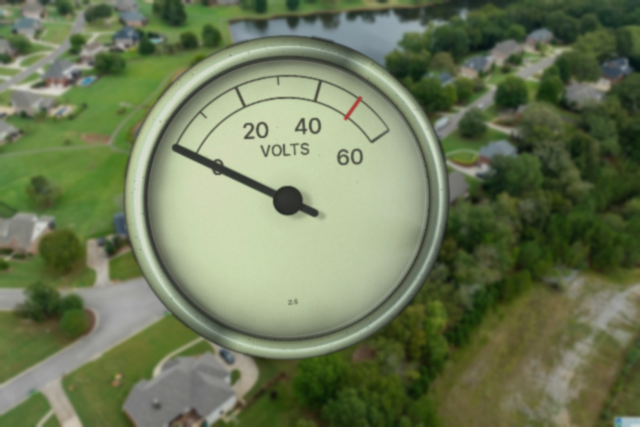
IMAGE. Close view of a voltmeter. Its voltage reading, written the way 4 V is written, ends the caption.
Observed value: 0 V
